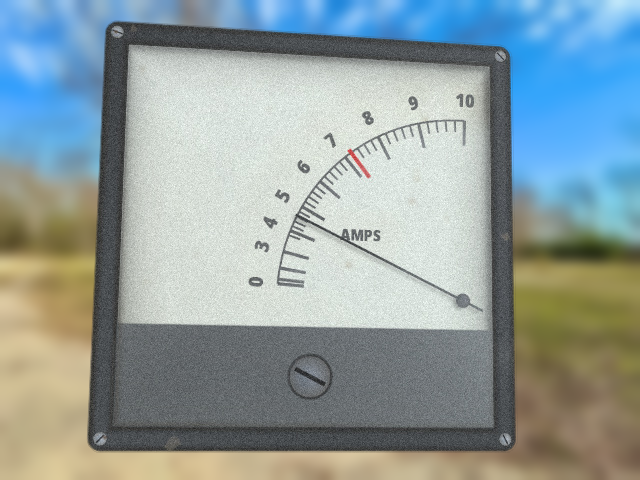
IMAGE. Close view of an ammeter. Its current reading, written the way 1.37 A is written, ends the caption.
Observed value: 4.6 A
